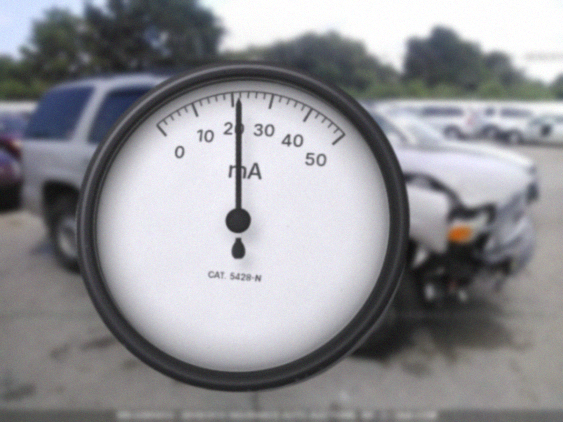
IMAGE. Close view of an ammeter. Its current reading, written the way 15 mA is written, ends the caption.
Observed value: 22 mA
